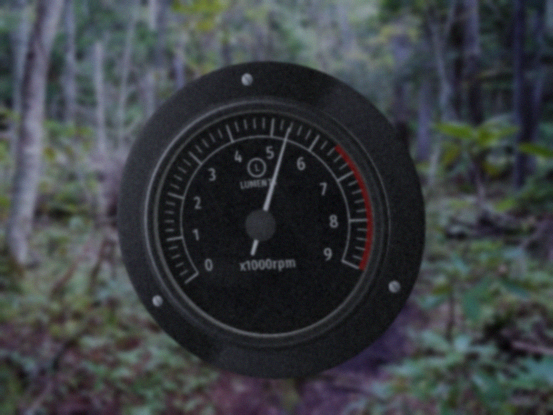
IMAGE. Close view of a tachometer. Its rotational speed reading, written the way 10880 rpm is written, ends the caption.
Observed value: 5400 rpm
